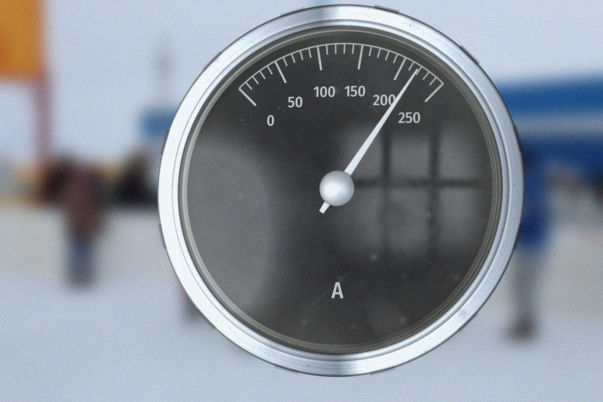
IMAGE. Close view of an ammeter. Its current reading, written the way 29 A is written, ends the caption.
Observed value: 220 A
